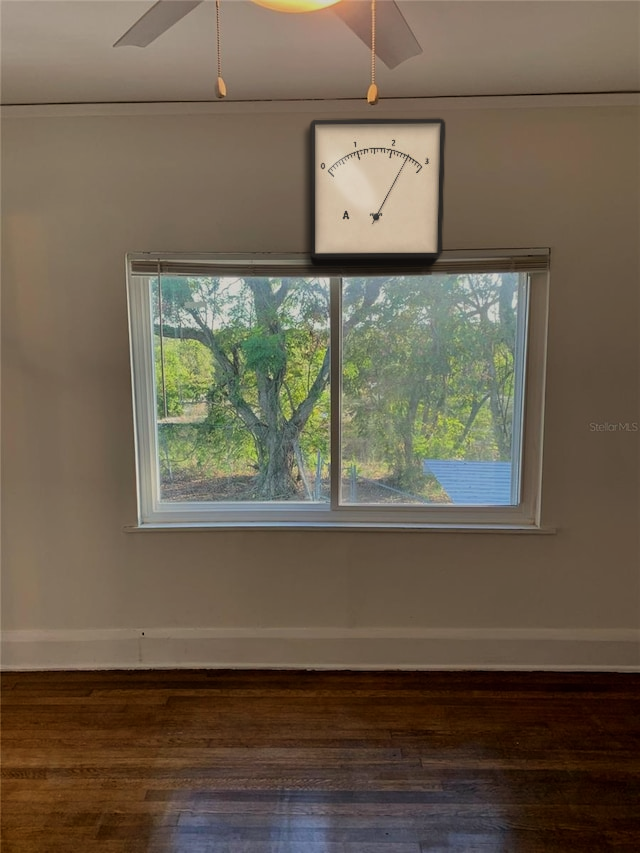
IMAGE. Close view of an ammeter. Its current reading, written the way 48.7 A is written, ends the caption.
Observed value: 2.5 A
